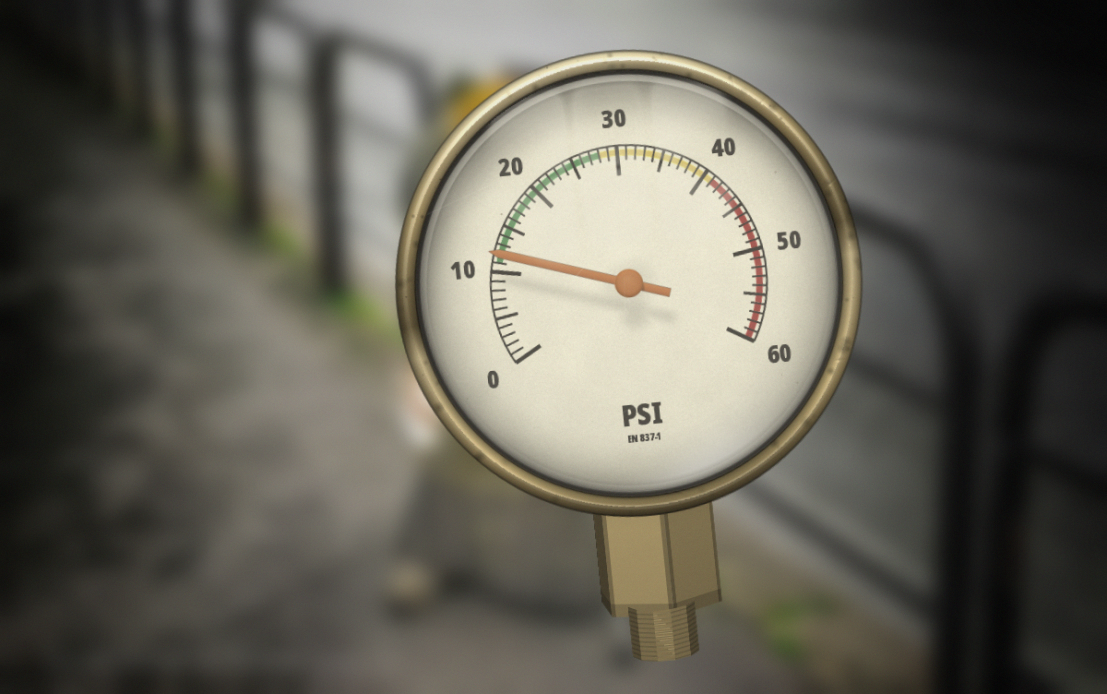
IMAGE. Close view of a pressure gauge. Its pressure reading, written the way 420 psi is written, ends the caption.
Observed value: 12 psi
